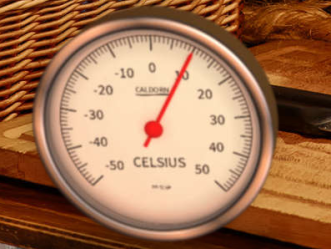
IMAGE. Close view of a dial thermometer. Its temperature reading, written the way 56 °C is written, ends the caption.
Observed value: 10 °C
